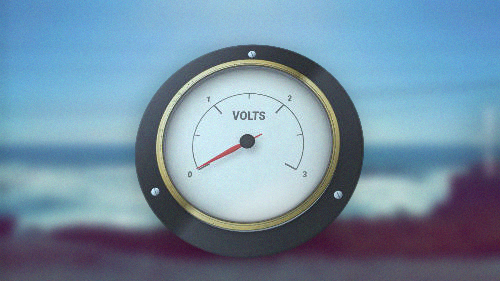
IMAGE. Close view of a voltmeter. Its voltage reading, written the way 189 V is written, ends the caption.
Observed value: 0 V
